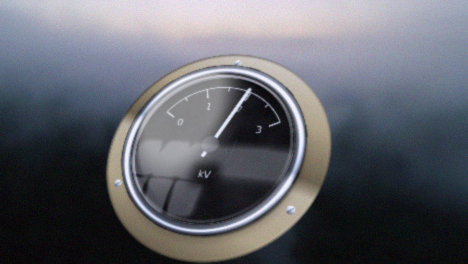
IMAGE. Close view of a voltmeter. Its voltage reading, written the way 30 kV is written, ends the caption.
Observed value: 2 kV
